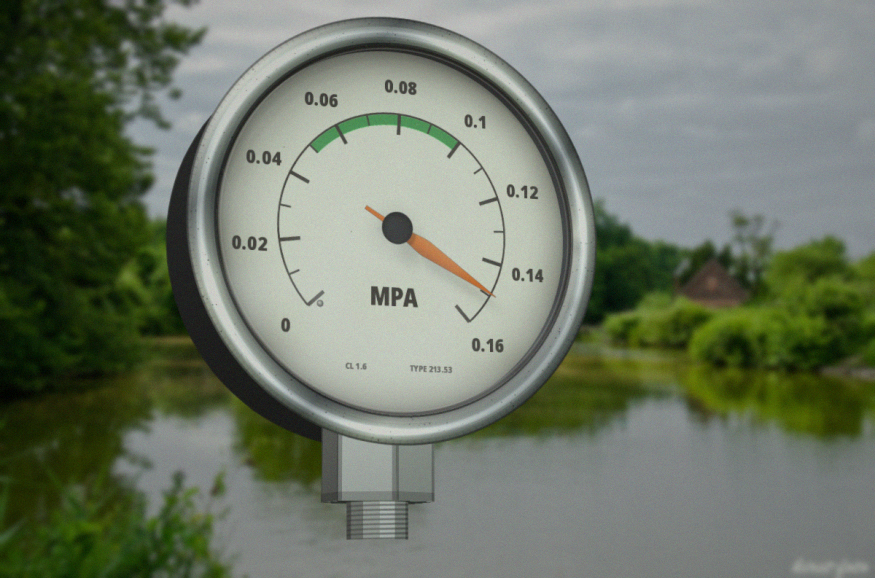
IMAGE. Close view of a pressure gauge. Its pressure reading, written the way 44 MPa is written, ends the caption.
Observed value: 0.15 MPa
